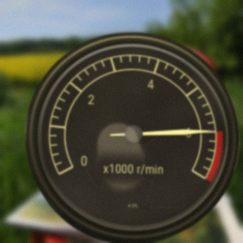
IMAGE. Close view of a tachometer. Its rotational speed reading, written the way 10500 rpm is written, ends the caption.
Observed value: 6000 rpm
